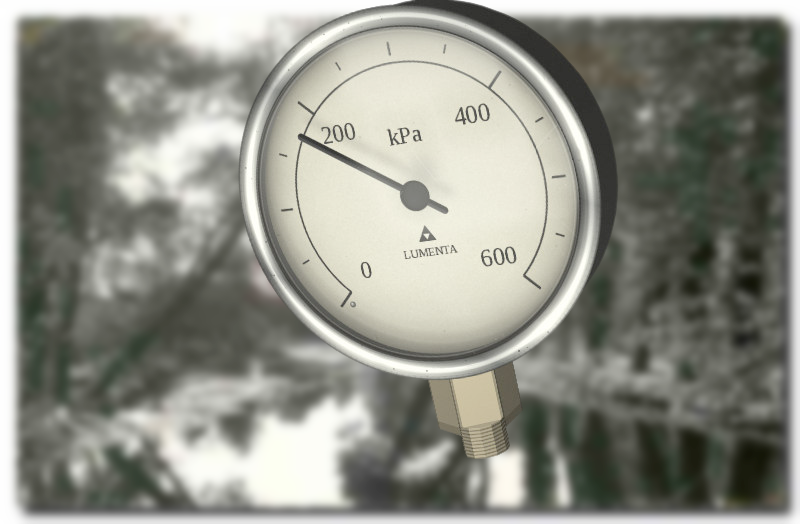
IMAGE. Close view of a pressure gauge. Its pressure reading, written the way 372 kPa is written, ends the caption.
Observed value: 175 kPa
